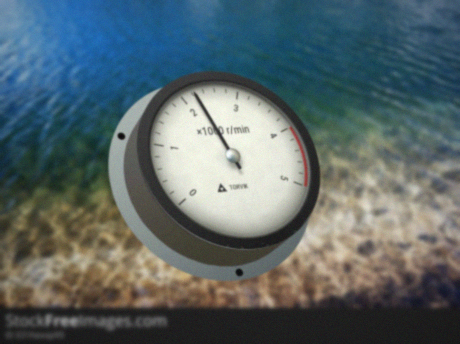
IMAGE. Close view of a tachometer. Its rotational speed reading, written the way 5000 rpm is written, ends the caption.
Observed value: 2200 rpm
